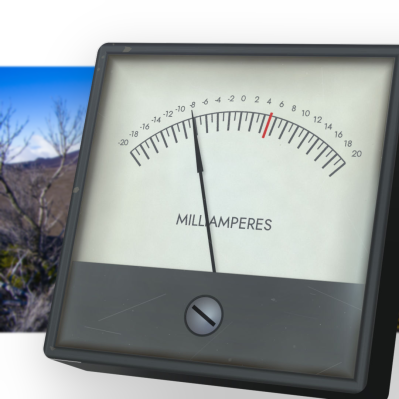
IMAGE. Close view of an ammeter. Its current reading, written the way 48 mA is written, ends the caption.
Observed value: -8 mA
